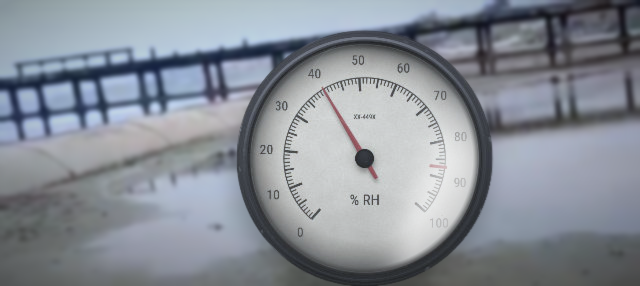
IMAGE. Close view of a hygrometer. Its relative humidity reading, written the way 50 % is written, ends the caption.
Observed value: 40 %
